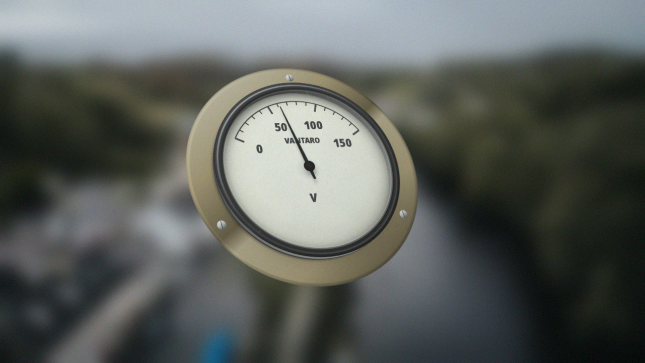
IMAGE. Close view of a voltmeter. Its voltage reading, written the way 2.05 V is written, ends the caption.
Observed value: 60 V
